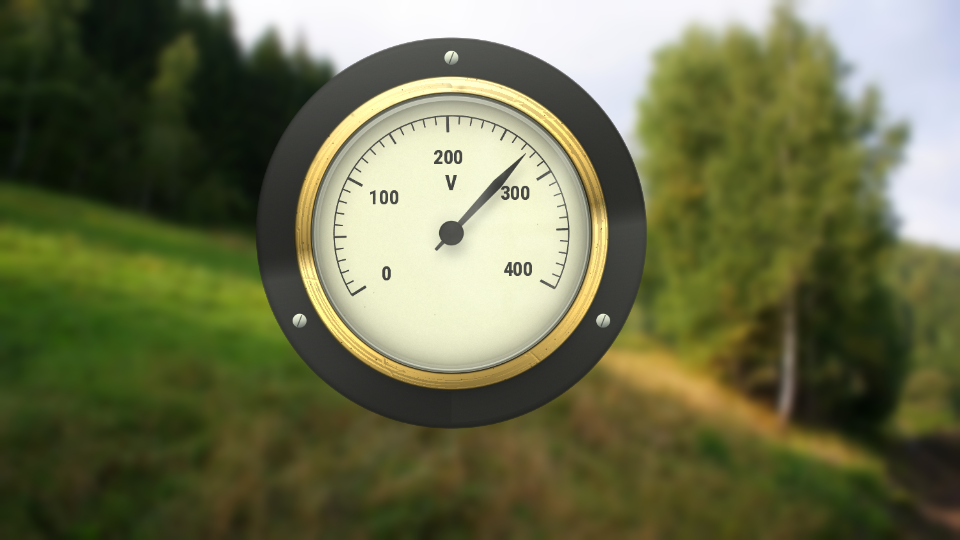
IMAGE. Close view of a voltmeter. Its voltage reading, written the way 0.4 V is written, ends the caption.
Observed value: 275 V
